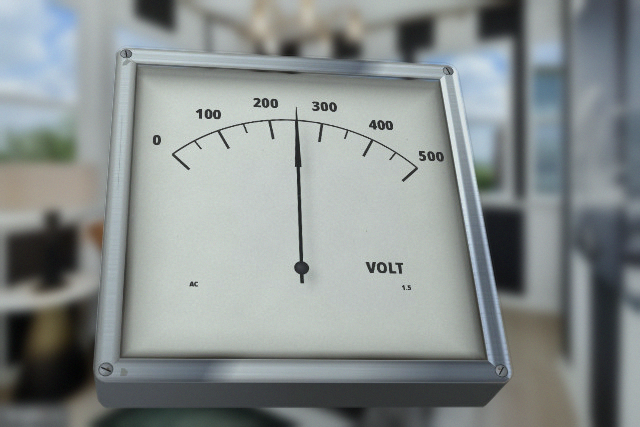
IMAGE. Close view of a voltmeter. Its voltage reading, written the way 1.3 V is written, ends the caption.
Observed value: 250 V
